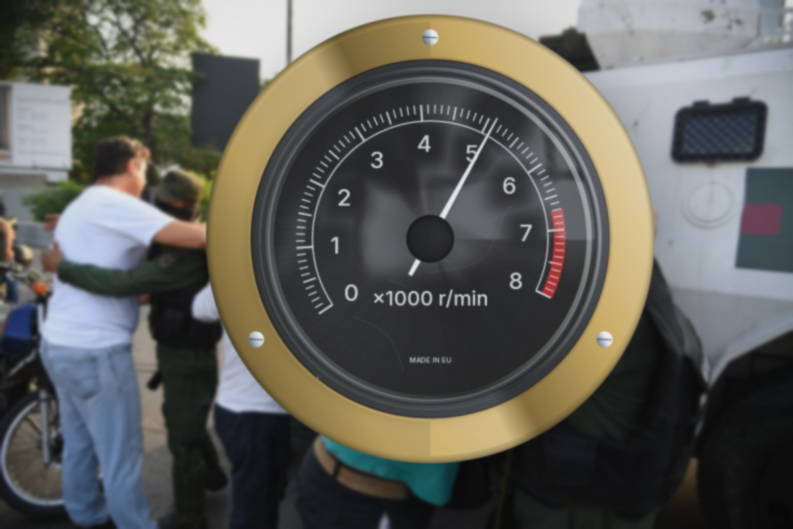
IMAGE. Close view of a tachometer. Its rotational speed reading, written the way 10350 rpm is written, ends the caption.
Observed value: 5100 rpm
